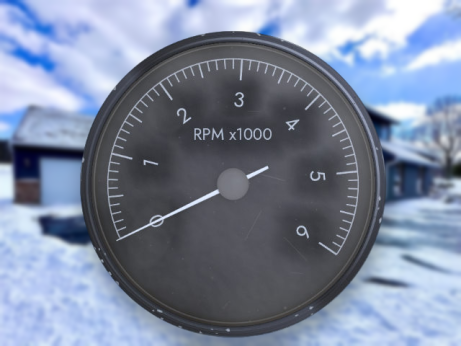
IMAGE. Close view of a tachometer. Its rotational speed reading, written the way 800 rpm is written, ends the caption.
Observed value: 0 rpm
